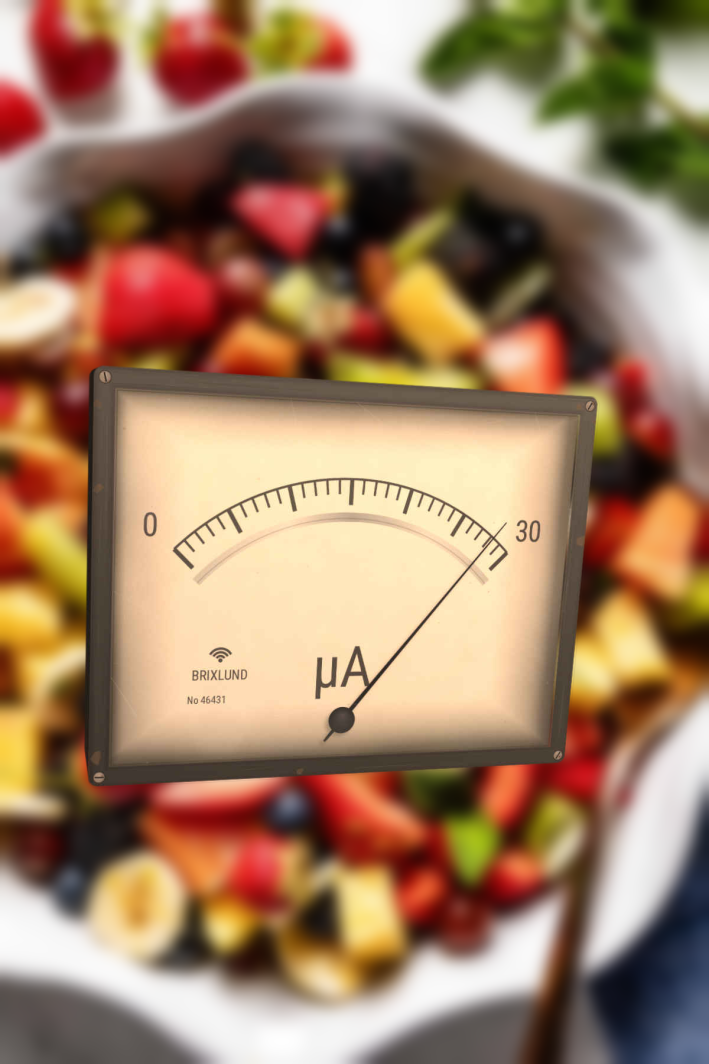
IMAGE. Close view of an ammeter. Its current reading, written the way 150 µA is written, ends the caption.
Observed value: 28 µA
